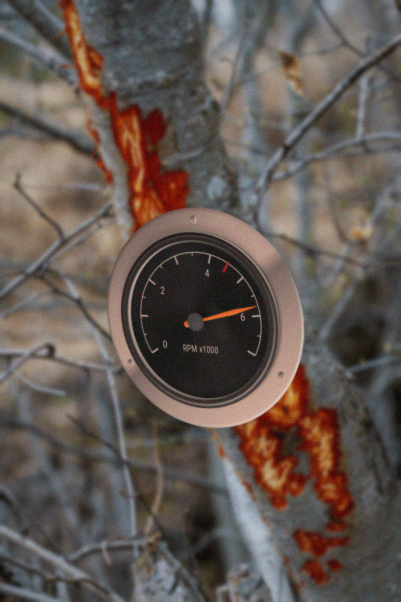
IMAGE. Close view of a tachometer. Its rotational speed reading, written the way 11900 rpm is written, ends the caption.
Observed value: 5750 rpm
